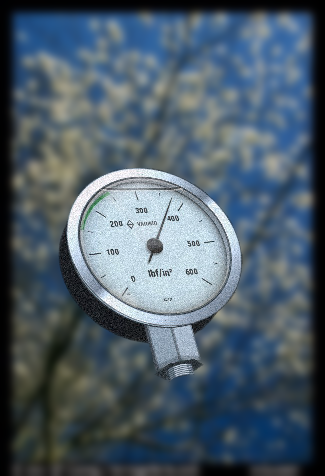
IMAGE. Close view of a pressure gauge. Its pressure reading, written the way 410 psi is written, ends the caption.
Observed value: 375 psi
